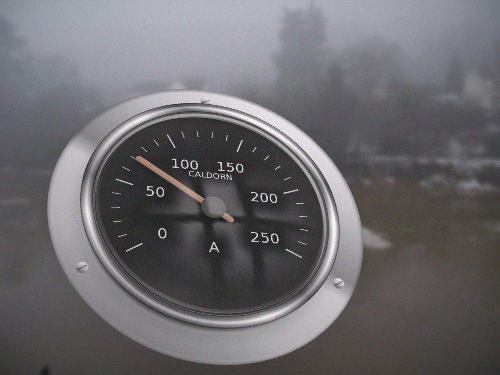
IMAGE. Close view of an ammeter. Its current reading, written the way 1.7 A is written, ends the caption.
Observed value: 70 A
